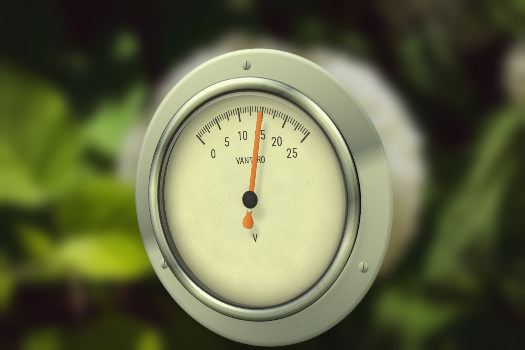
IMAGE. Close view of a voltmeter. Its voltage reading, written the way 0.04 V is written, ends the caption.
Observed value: 15 V
